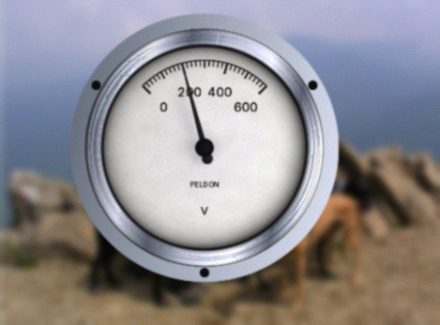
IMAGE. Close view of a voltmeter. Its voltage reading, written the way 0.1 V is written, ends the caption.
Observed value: 200 V
